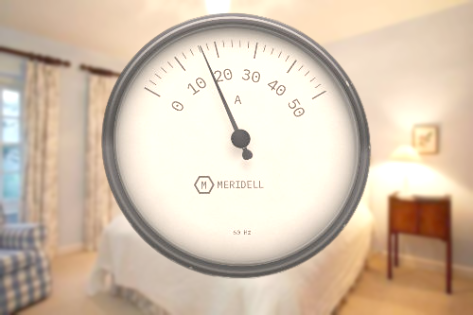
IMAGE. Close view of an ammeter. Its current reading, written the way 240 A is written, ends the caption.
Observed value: 16 A
